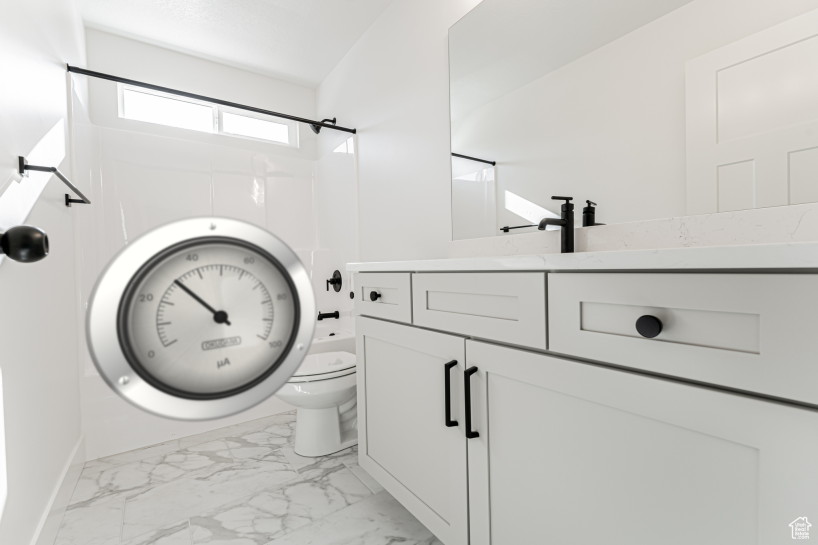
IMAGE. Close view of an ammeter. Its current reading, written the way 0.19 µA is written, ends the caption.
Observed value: 30 µA
